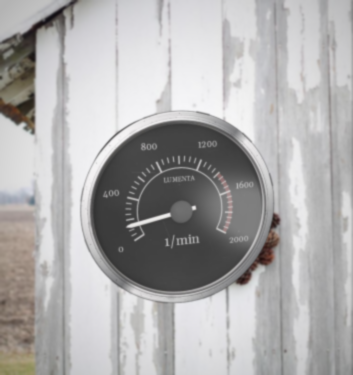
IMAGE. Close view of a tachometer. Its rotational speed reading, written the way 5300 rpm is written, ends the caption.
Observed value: 150 rpm
